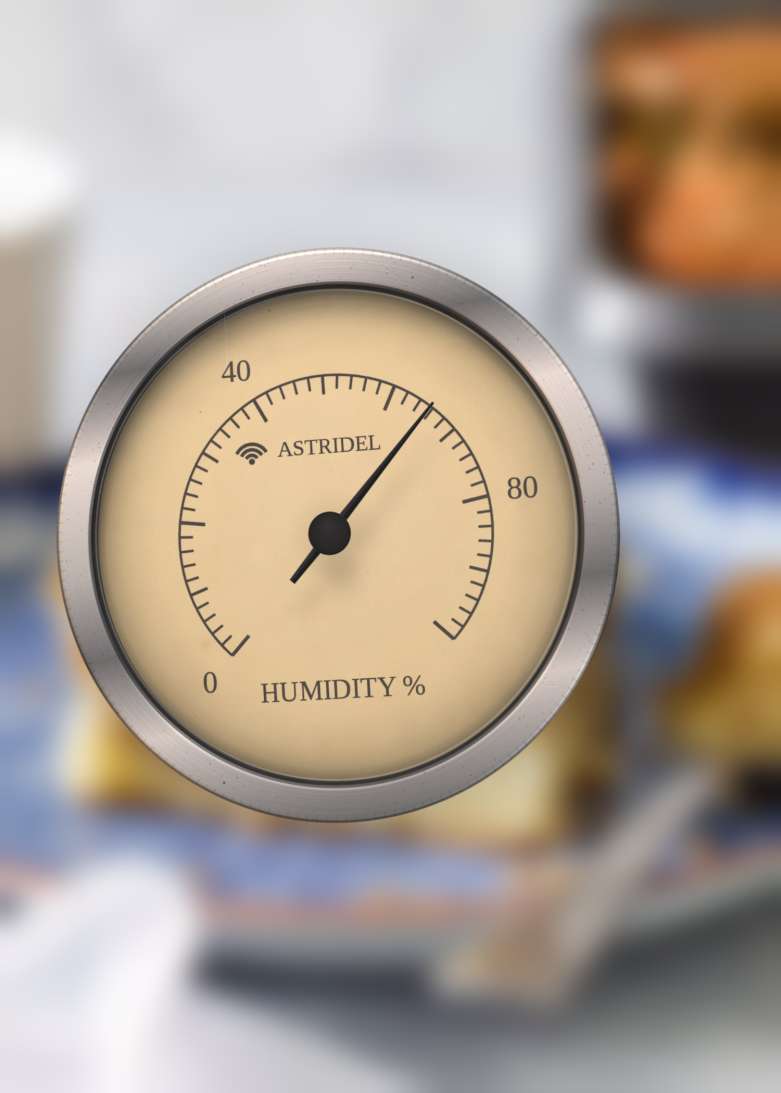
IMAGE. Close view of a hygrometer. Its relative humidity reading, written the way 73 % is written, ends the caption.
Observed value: 66 %
